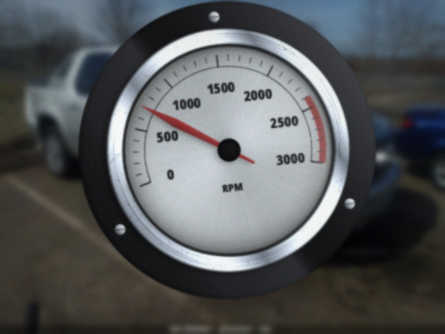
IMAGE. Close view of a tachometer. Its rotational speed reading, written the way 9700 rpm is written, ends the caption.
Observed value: 700 rpm
